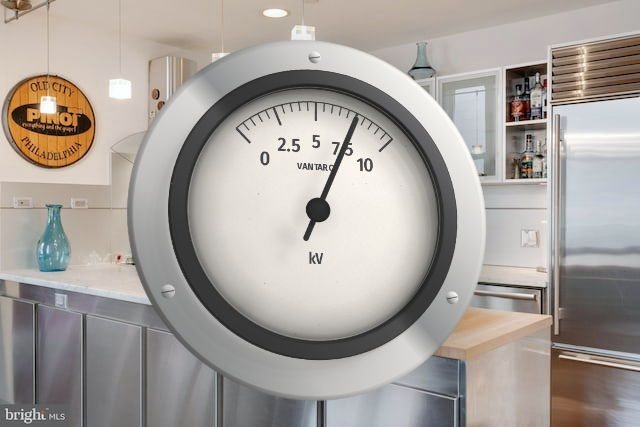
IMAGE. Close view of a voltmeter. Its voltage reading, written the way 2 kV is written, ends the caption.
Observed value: 7.5 kV
